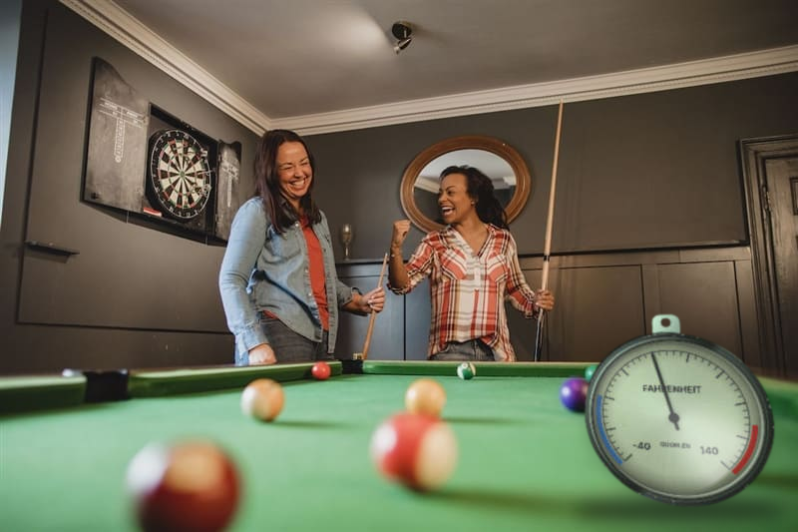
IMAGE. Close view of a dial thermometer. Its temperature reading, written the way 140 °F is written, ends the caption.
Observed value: 40 °F
